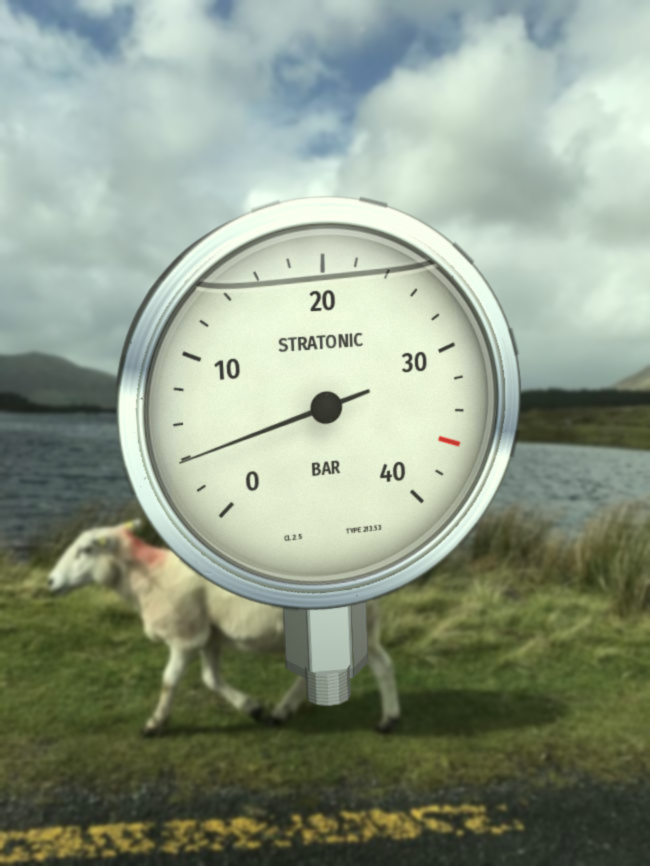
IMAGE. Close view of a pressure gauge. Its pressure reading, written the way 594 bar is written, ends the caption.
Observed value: 4 bar
